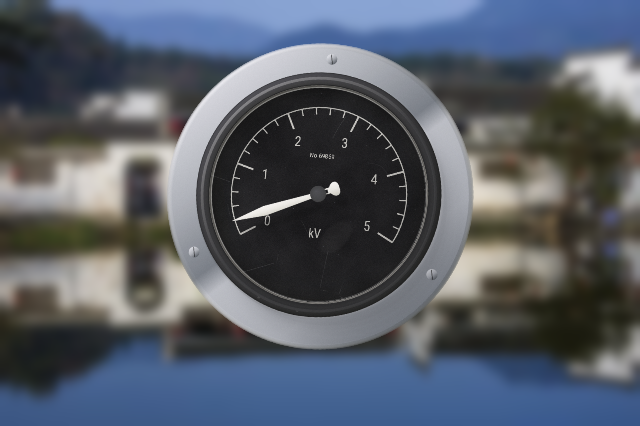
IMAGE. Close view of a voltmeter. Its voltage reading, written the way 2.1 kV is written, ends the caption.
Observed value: 0.2 kV
